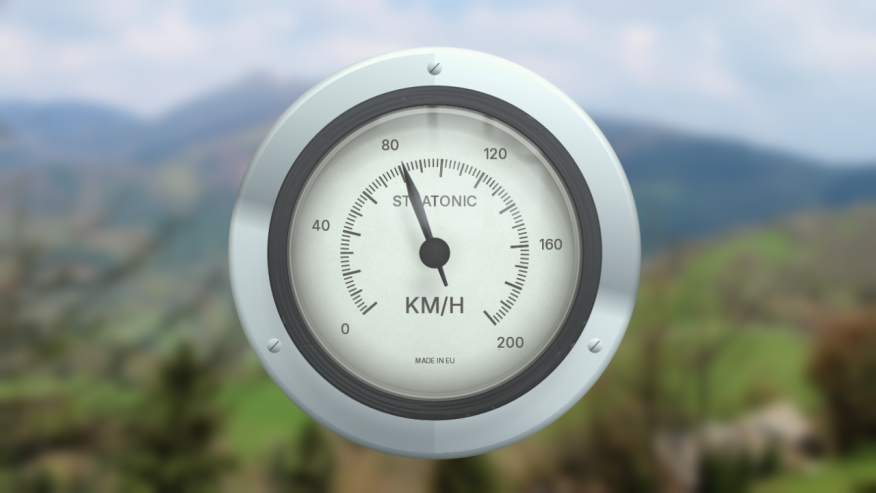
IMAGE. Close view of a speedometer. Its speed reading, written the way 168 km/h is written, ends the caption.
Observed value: 82 km/h
